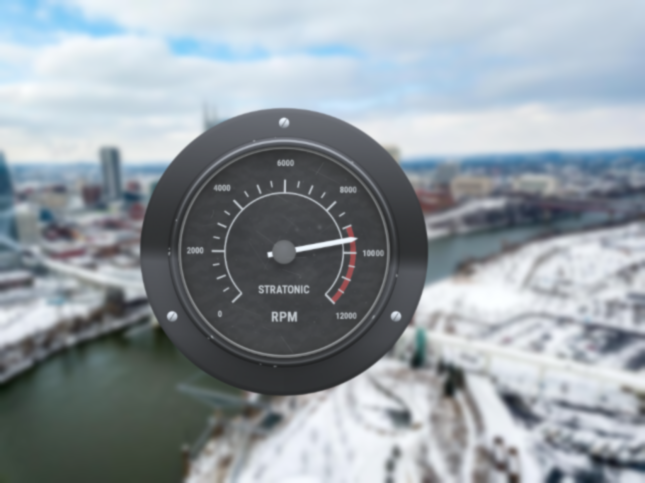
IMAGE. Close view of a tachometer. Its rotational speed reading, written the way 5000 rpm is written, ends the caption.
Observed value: 9500 rpm
